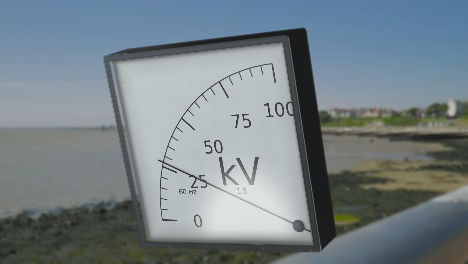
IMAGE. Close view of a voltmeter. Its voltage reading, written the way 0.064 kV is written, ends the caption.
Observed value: 27.5 kV
